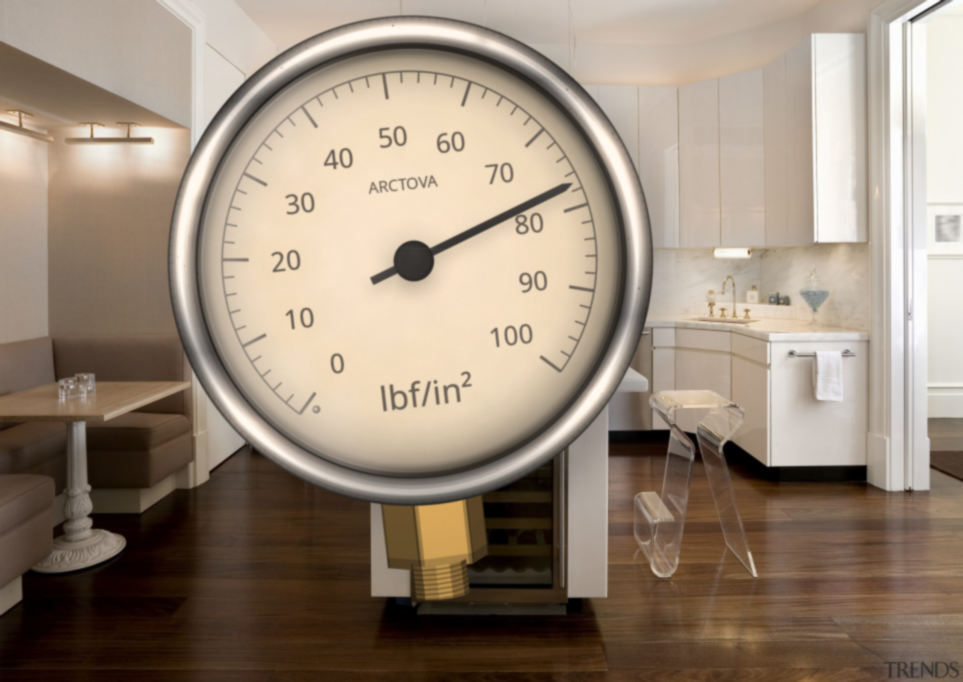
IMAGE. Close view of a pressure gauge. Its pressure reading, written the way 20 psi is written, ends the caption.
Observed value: 77 psi
